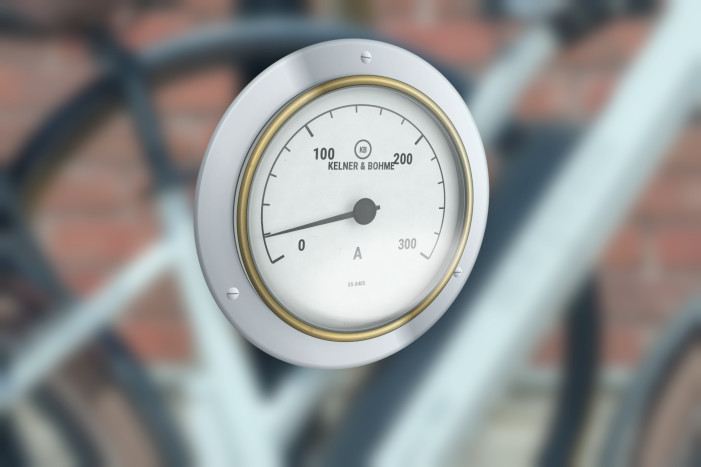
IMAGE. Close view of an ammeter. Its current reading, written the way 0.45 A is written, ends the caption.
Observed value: 20 A
